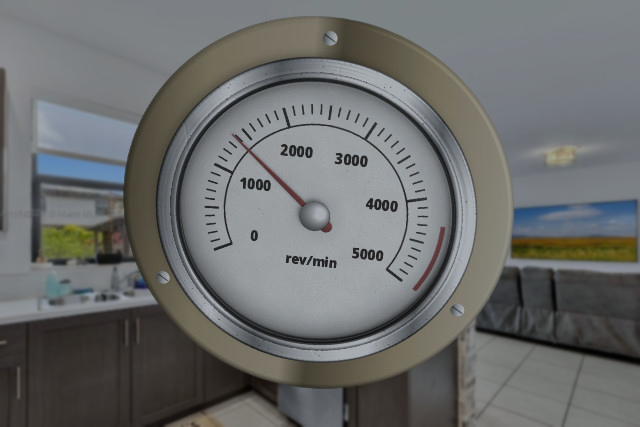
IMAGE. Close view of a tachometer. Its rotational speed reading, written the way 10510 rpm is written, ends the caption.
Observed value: 1400 rpm
